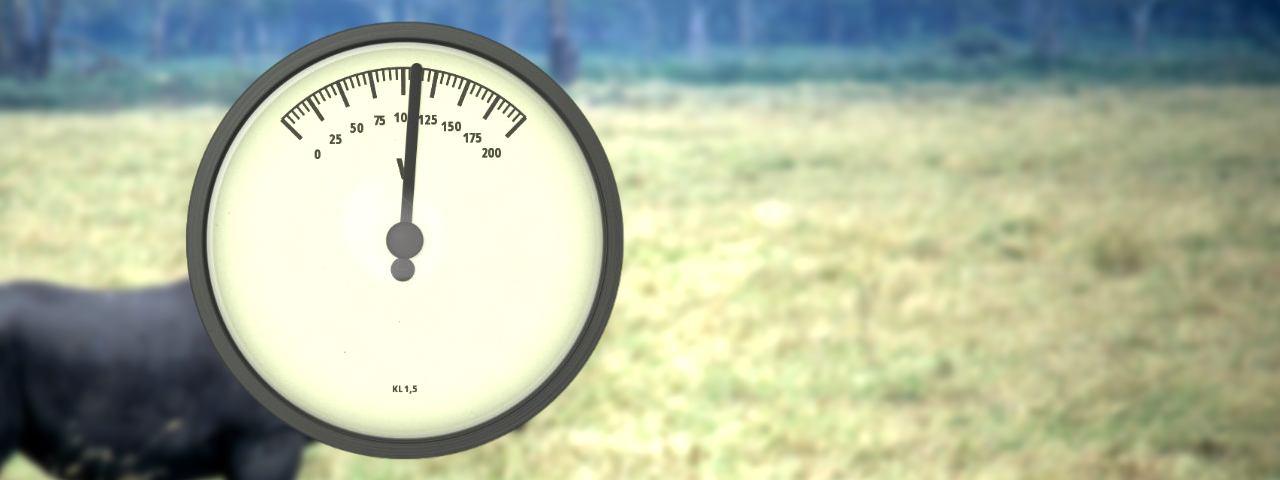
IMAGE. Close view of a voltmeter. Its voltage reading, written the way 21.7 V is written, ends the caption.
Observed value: 110 V
